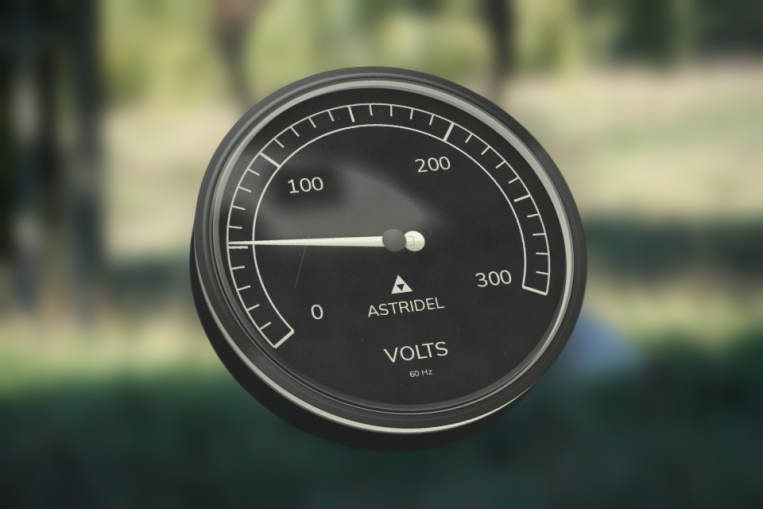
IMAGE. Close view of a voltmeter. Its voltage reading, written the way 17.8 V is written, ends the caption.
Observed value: 50 V
